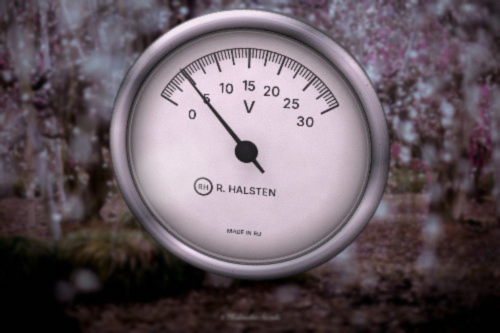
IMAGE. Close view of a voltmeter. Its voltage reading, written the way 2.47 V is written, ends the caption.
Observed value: 5 V
